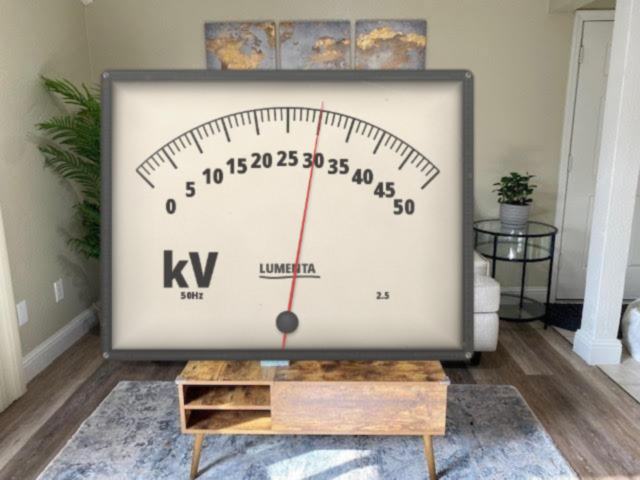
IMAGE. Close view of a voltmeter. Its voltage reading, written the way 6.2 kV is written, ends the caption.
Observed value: 30 kV
